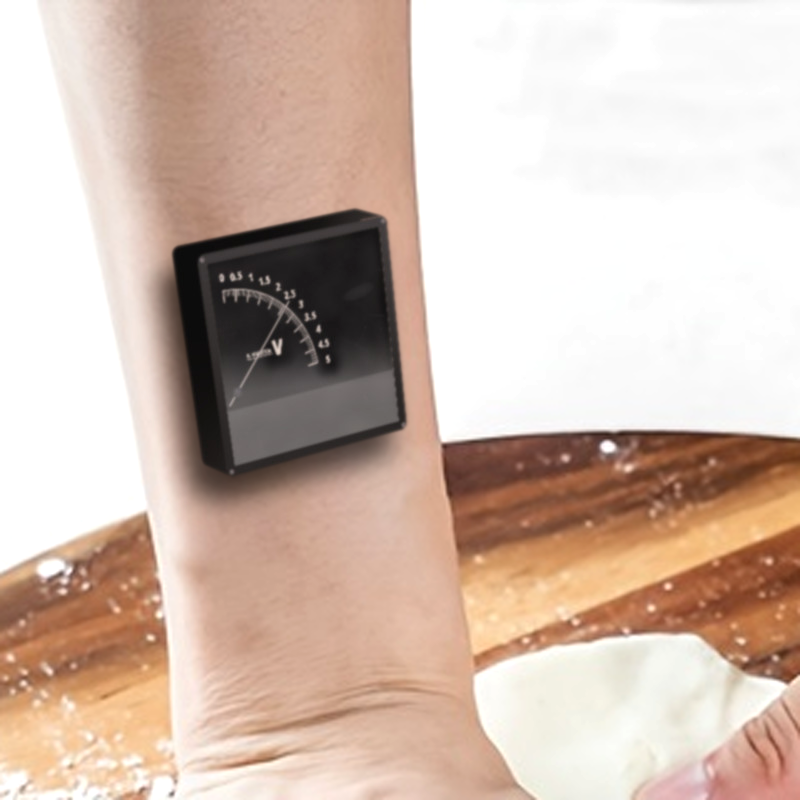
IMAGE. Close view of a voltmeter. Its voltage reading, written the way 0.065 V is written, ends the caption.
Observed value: 2.5 V
